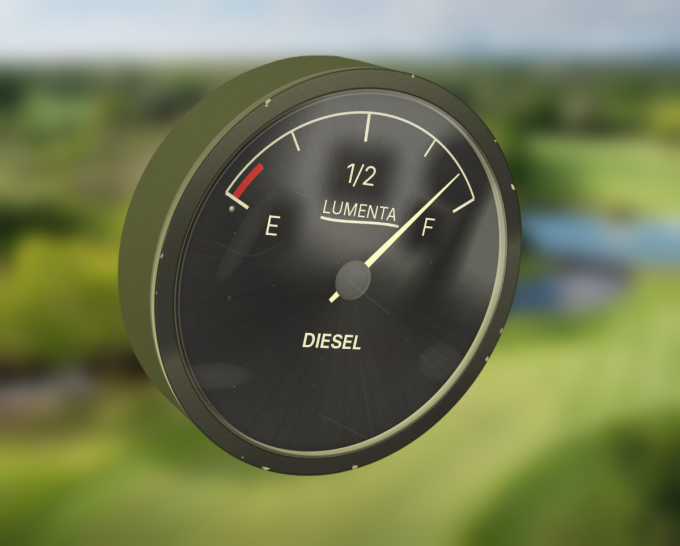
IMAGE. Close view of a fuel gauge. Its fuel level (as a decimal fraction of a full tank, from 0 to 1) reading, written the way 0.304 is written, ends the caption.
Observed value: 0.875
